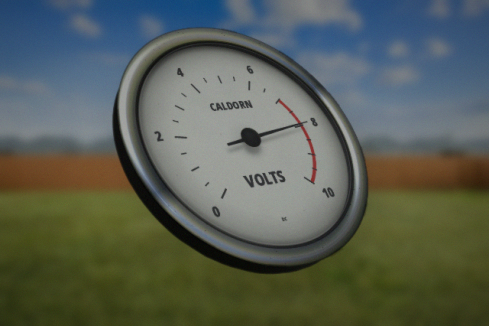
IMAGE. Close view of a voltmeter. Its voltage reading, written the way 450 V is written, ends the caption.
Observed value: 8 V
